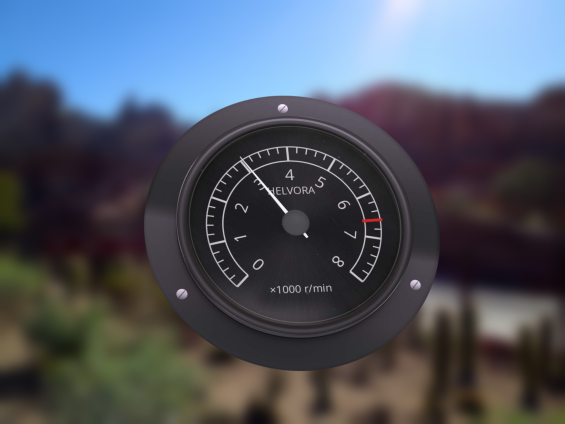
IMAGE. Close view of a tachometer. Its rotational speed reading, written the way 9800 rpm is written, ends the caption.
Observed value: 3000 rpm
